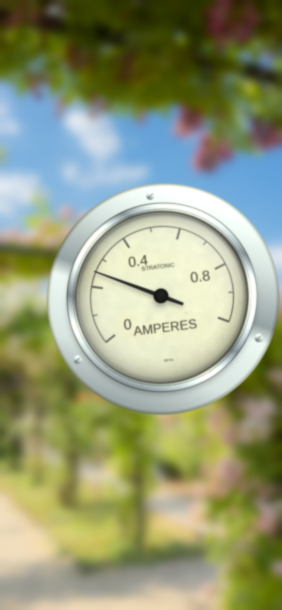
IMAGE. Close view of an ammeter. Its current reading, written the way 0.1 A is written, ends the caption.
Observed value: 0.25 A
